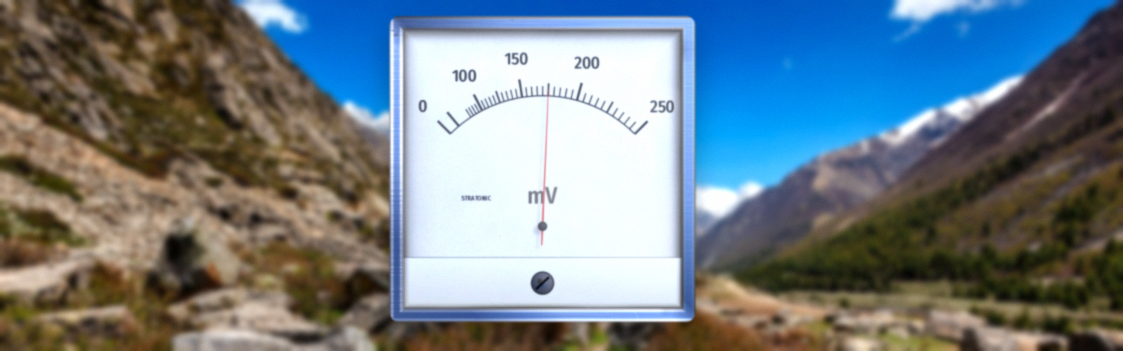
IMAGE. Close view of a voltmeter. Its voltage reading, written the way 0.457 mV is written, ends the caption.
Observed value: 175 mV
